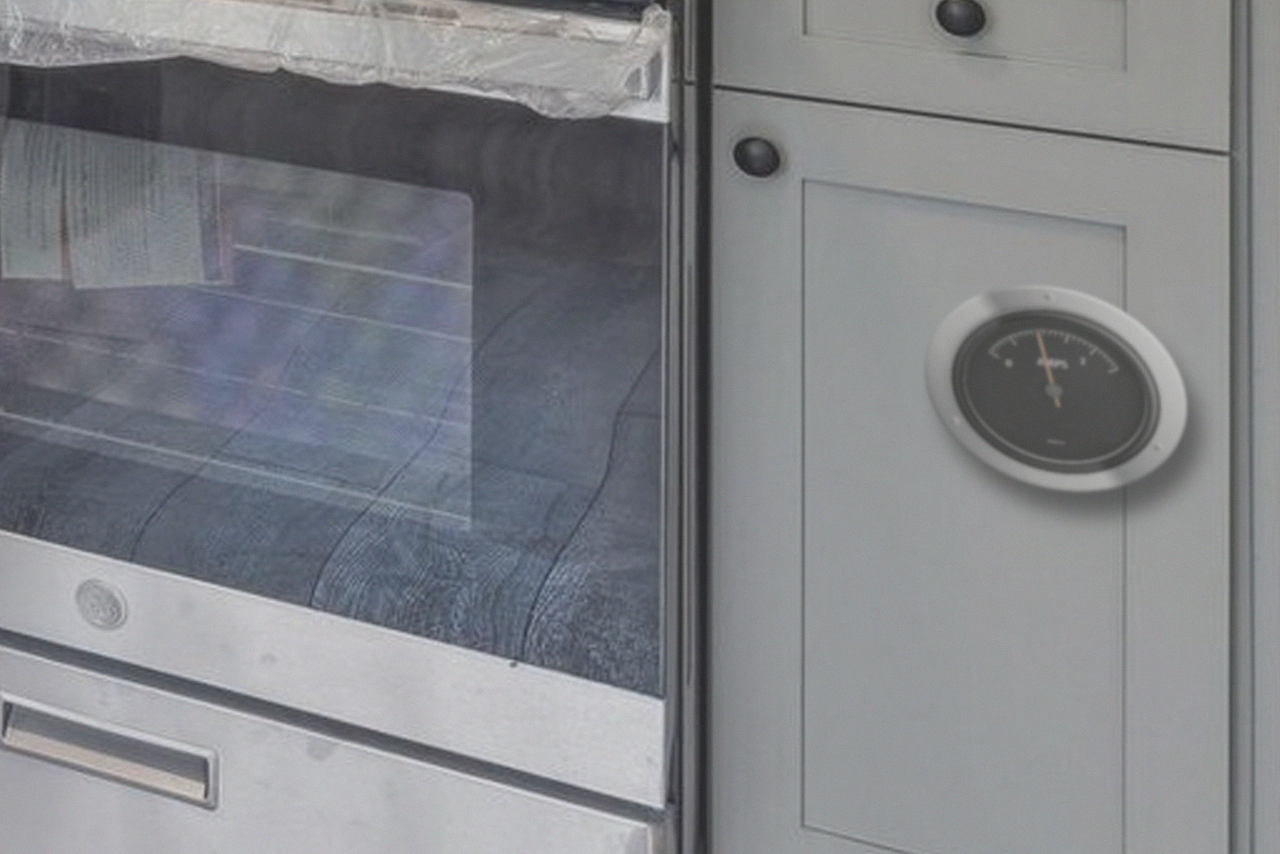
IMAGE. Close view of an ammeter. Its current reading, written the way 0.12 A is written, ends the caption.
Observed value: 1 A
